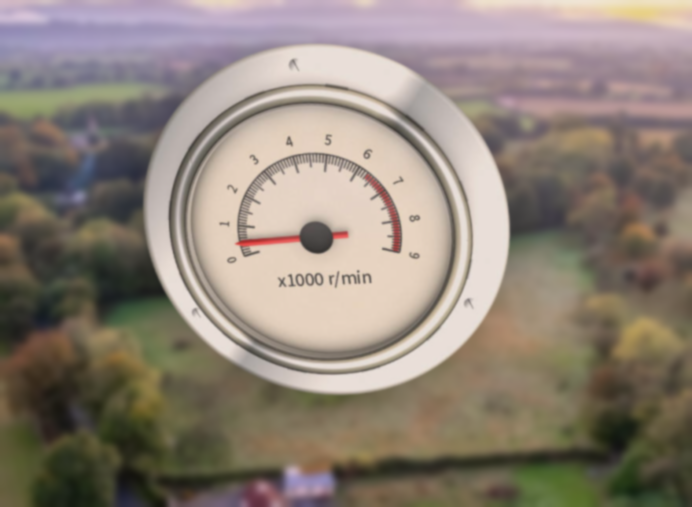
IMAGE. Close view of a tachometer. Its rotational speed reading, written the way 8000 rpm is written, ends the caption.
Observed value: 500 rpm
